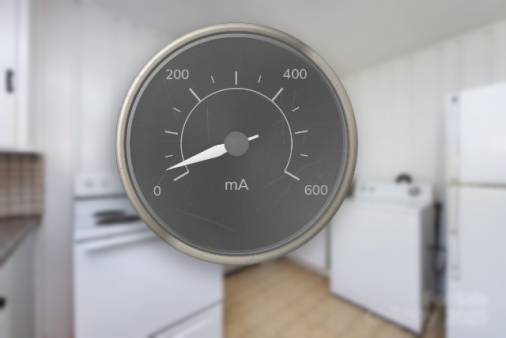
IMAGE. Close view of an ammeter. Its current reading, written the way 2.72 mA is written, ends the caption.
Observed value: 25 mA
